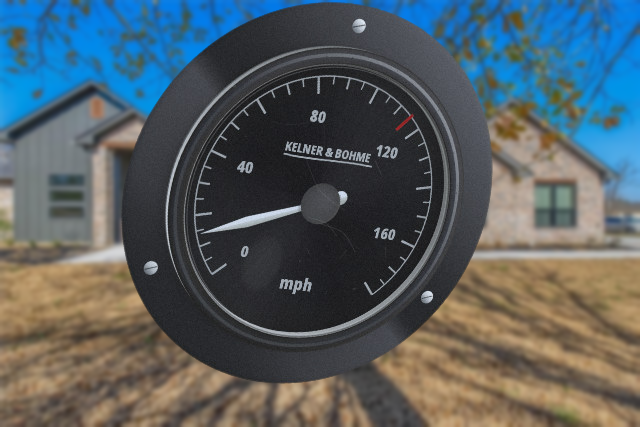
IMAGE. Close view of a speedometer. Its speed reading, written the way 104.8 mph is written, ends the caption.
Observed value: 15 mph
